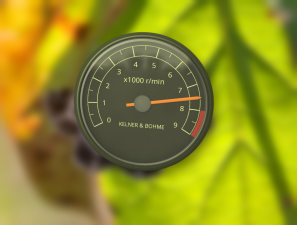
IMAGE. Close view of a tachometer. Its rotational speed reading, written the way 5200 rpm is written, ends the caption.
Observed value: 7500 rpm
